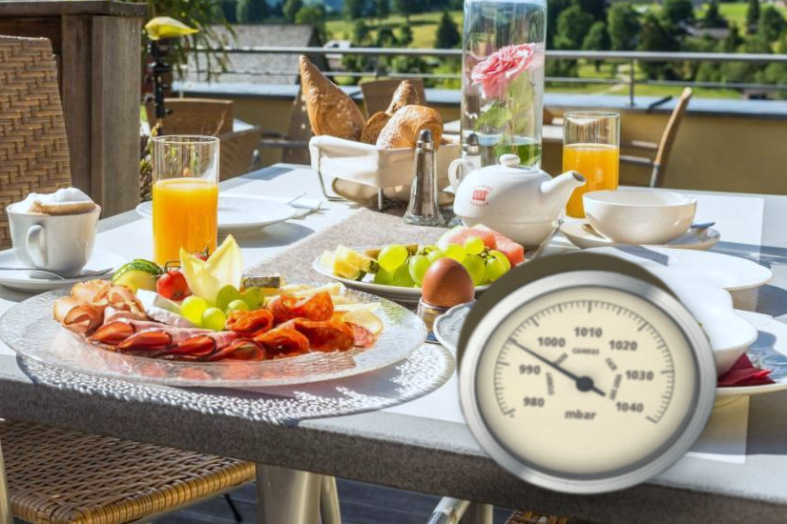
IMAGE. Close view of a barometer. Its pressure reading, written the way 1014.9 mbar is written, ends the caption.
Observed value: 995 mbar
